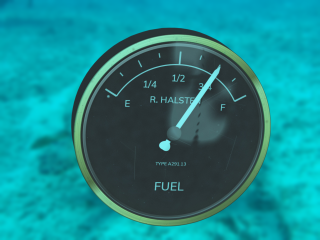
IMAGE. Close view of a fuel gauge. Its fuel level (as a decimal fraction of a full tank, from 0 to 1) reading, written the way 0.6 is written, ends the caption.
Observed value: 0.75
